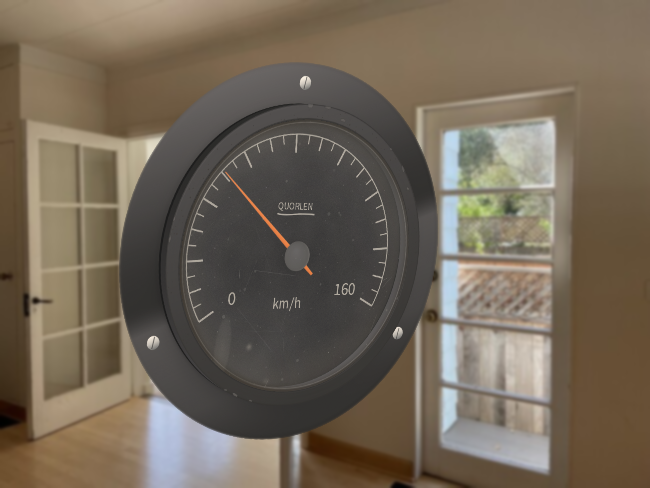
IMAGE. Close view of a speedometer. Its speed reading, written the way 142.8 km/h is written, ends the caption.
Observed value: 50 km/h
